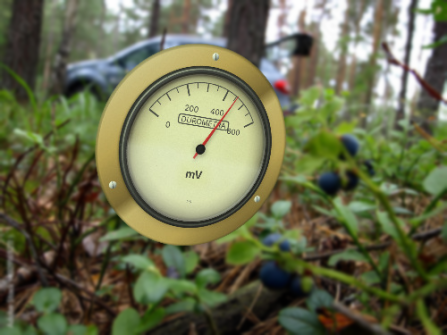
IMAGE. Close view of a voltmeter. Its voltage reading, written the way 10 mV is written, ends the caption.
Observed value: 450 mV
